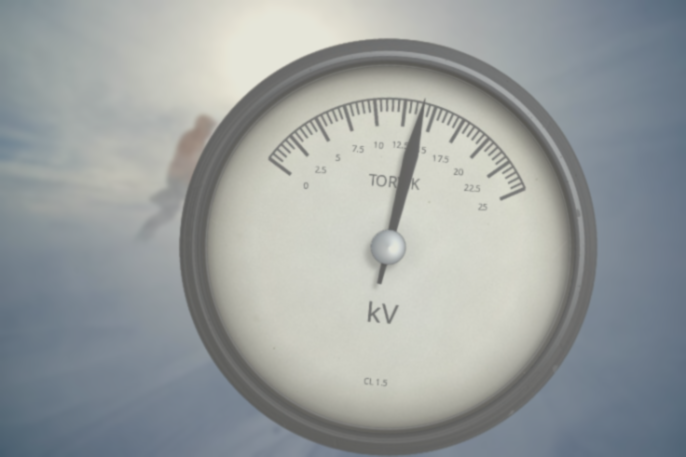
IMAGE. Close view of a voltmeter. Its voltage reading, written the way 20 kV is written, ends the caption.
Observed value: 14 kV
